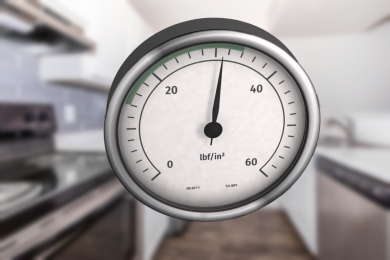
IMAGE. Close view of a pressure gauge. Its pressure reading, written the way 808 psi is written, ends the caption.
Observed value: 31 psi
